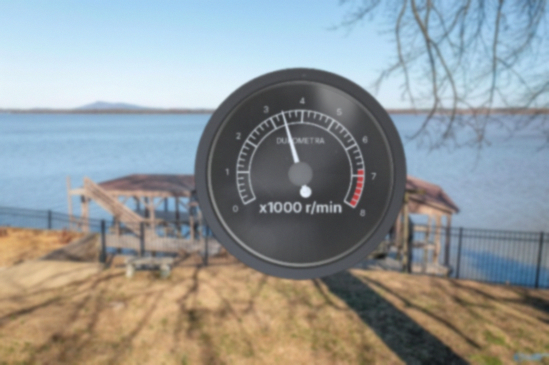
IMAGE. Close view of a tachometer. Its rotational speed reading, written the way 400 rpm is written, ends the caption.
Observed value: 3400 rpm
